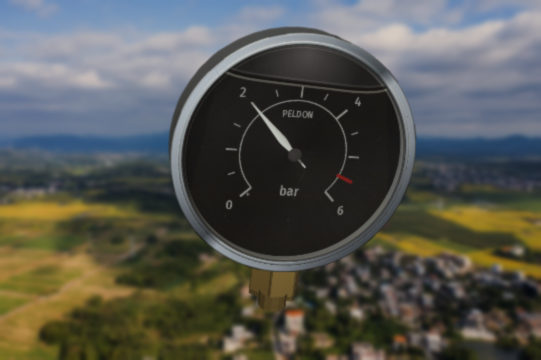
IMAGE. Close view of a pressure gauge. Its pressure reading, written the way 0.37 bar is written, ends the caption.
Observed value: 2 bar
